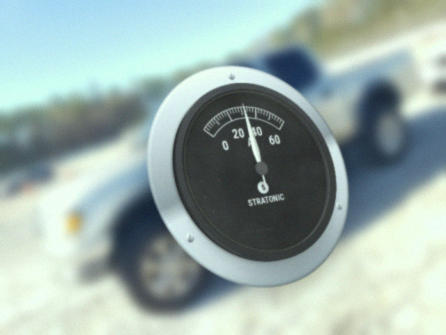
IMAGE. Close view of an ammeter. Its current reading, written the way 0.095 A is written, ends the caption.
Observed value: 30 A
